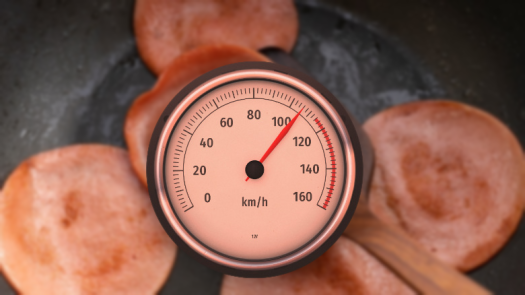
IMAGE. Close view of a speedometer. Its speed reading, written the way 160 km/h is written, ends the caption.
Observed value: 106 km/h
